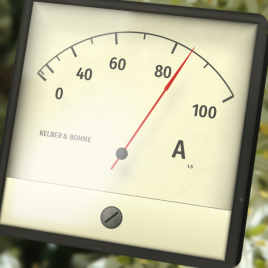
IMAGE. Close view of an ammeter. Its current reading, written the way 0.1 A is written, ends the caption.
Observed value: 85 A
